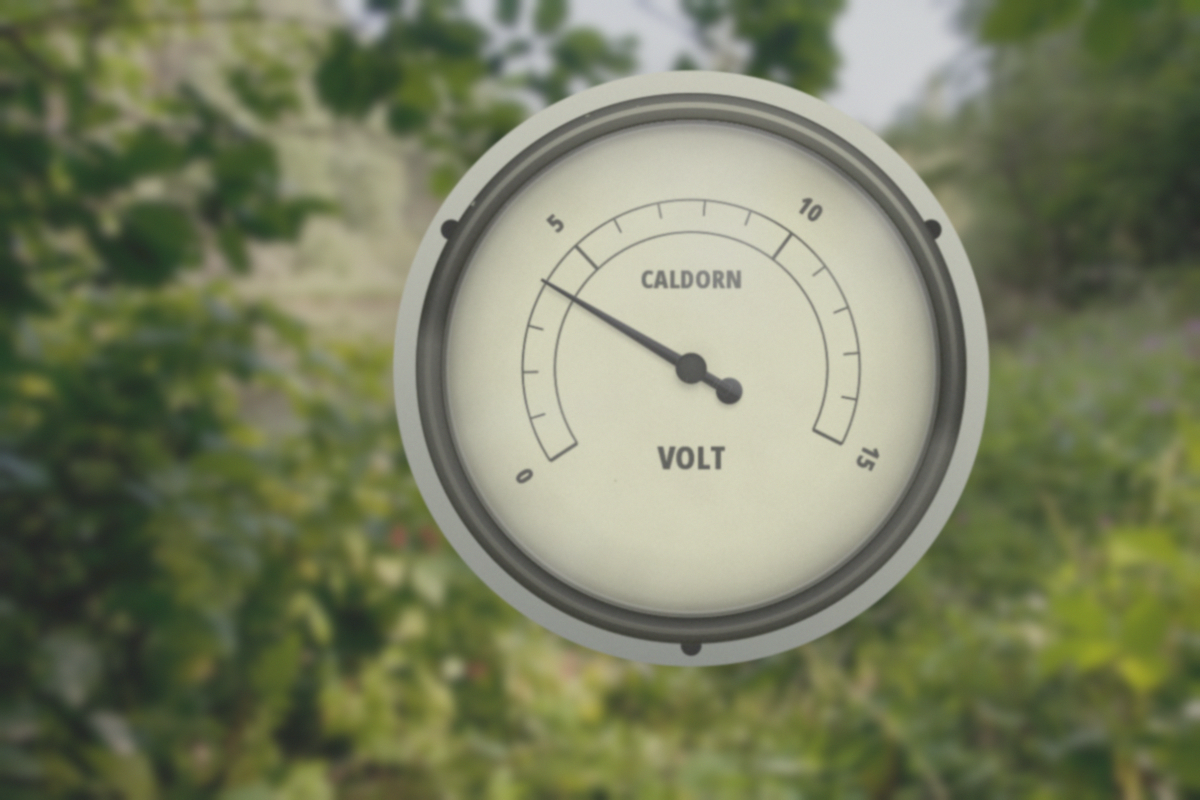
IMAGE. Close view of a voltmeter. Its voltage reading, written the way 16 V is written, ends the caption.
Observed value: 4 V
